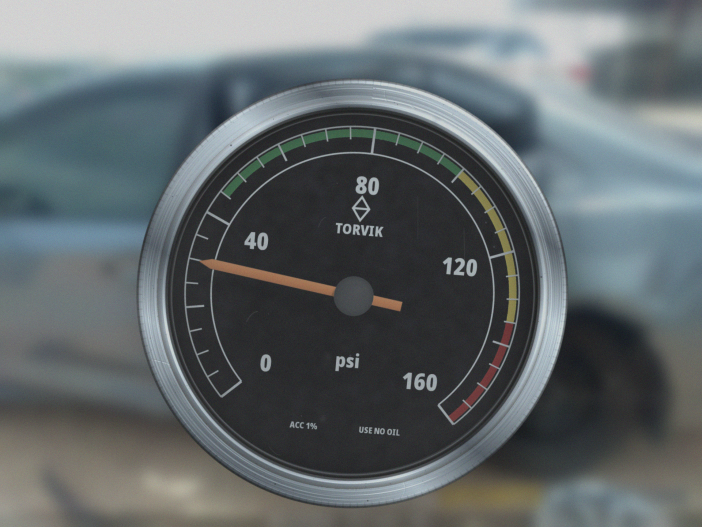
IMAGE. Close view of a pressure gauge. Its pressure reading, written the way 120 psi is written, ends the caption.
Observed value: 30 psi
